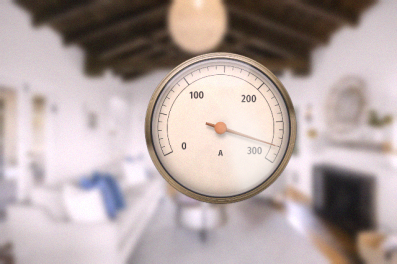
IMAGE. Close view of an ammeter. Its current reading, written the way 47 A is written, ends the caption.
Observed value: 280 A
